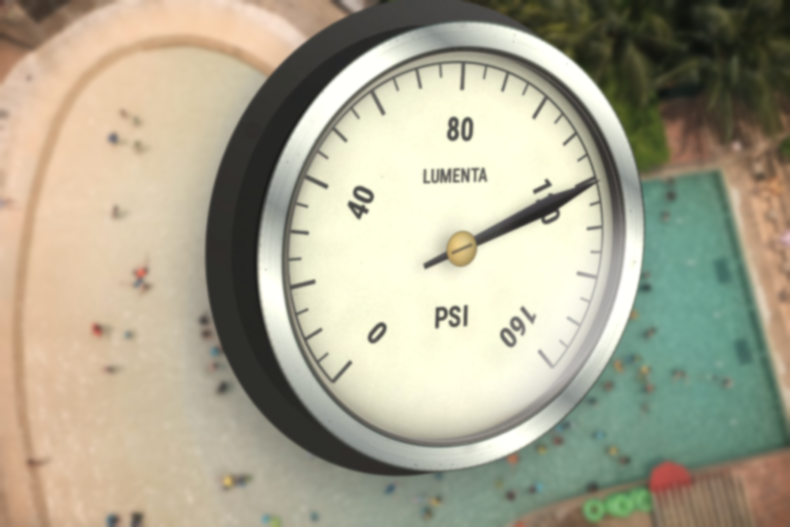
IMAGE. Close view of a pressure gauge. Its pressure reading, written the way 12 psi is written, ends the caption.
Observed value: 120 psi
